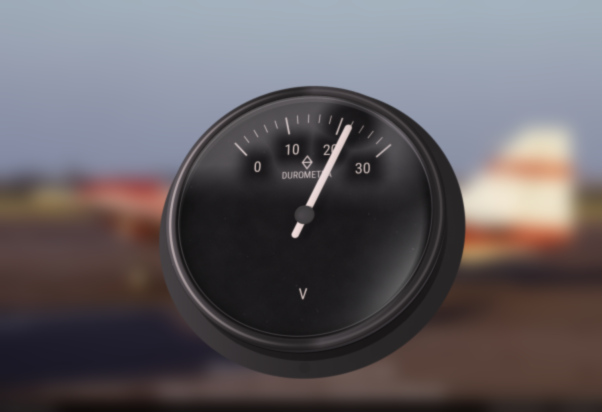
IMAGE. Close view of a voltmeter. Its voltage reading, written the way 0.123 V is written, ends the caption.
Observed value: 22 V
